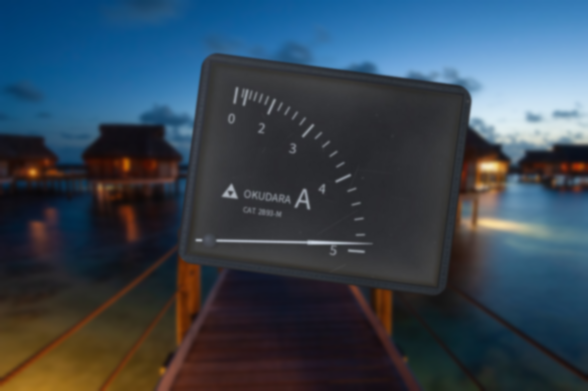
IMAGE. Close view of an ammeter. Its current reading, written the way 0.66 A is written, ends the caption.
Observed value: 4.9 A
